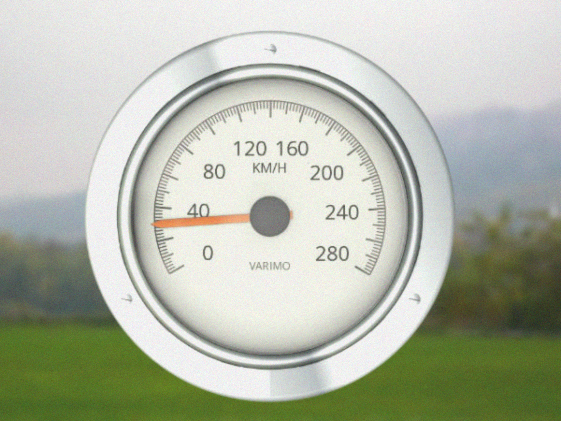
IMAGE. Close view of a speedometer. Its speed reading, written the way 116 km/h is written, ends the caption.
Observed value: 30 km/h
